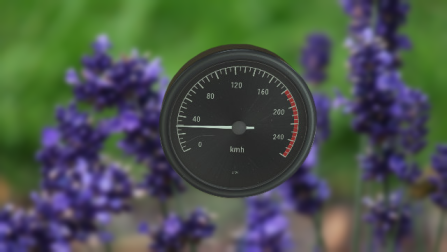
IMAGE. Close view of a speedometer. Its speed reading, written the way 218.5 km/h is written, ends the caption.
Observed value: 30 km/h
